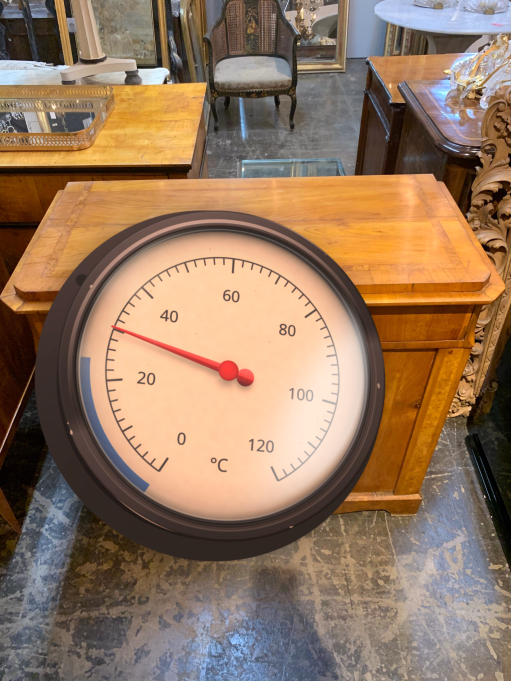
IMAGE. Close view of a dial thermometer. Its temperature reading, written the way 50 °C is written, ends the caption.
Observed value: 30 °C
